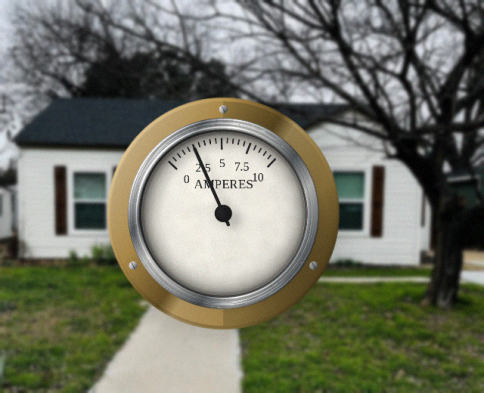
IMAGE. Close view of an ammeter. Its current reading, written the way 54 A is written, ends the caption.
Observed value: 2.5 A
